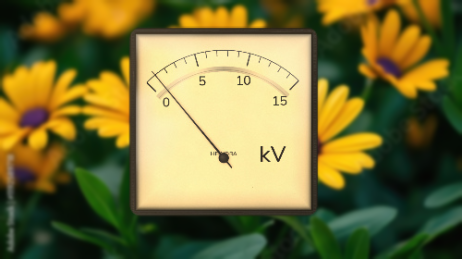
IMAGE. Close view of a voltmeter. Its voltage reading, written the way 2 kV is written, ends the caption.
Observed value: 1 kV
